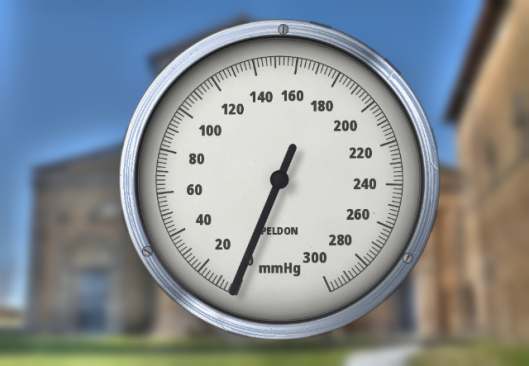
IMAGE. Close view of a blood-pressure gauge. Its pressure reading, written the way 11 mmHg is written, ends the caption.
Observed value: 2 mmHg
